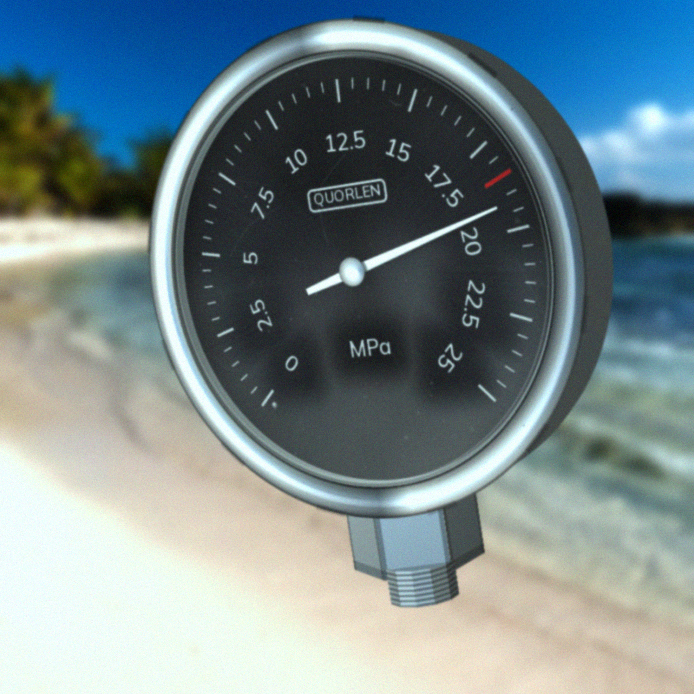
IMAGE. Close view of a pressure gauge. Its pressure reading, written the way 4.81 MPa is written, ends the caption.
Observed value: 19.25 MPa
